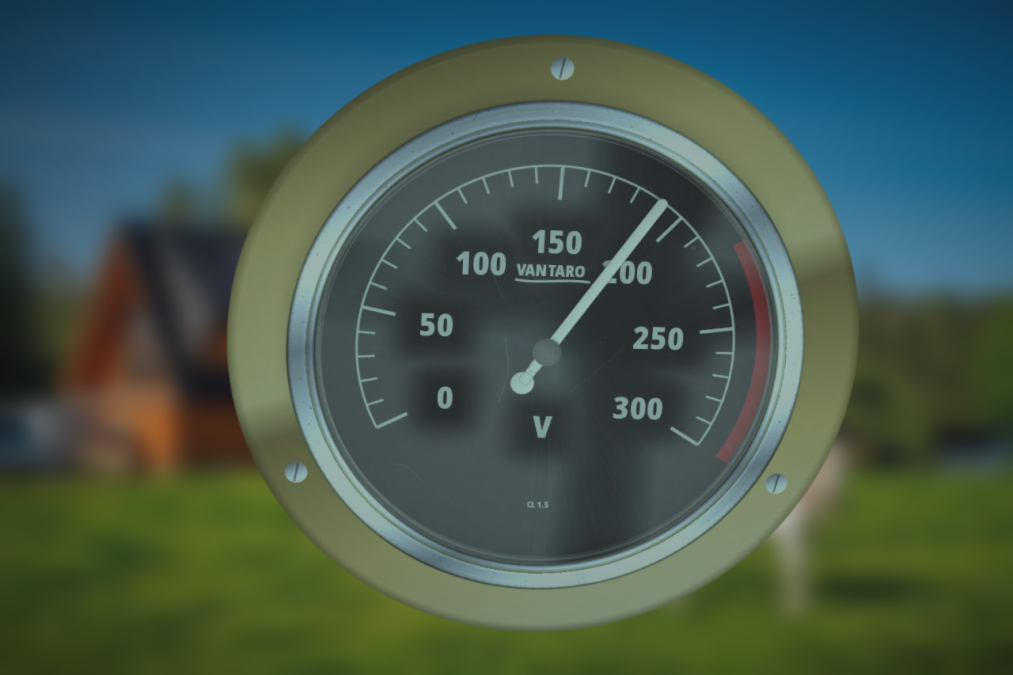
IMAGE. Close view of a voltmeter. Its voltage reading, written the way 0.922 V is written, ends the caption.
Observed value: 190 V
